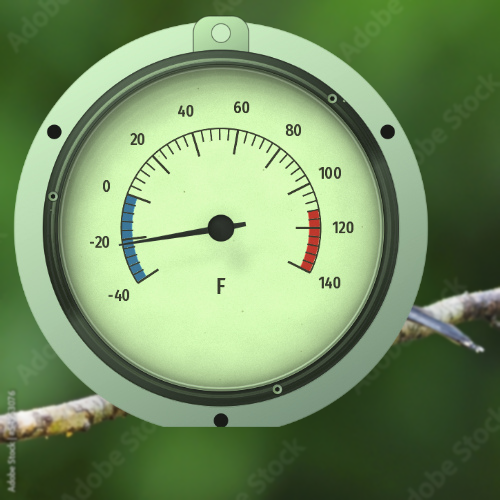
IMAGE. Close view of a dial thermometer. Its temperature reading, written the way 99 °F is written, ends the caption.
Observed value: -22 °F
